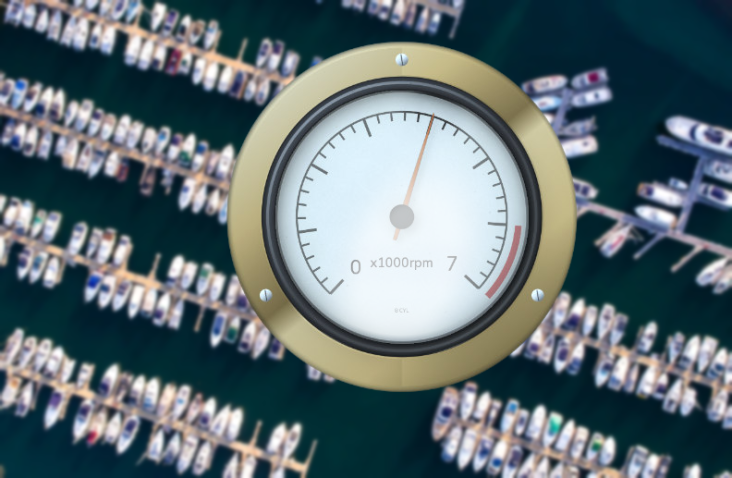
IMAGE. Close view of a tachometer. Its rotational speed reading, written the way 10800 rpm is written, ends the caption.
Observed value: 4000 rpm
